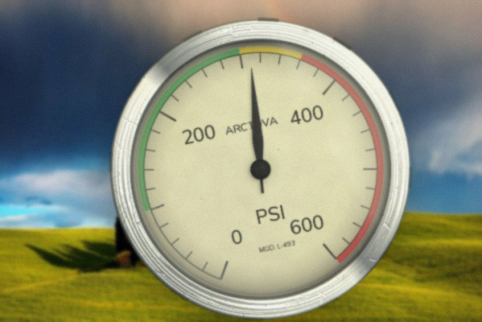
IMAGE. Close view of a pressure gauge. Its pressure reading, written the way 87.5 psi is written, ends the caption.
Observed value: 310 psi
